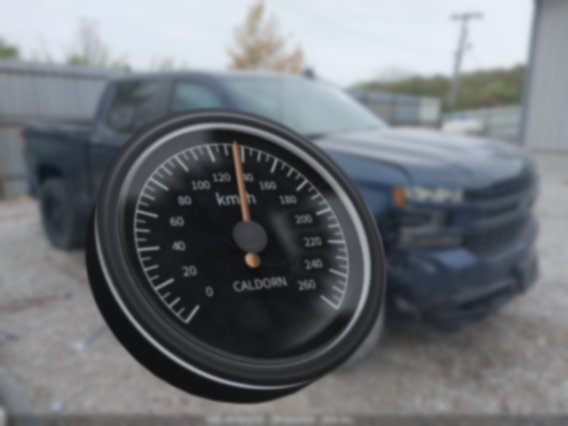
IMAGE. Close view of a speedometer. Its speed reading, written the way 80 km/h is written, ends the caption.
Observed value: 135 km/h
